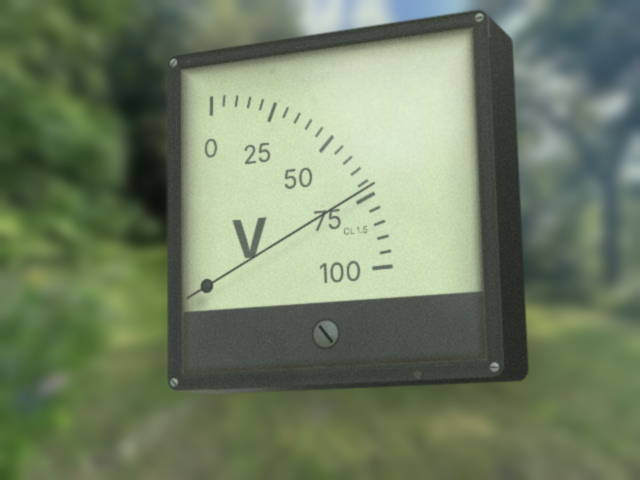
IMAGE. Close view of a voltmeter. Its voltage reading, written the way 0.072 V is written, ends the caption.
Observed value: 72.5 V
